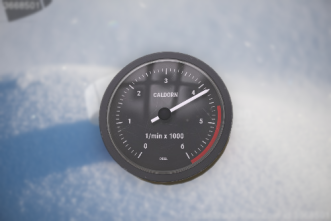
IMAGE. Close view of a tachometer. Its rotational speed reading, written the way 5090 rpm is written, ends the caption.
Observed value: 4200 rpm
